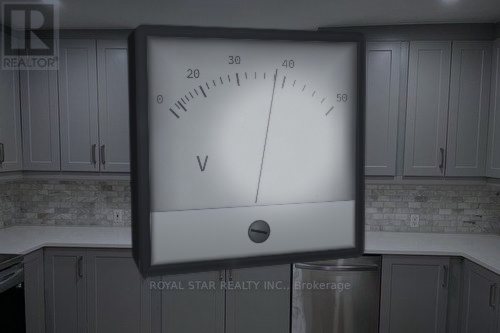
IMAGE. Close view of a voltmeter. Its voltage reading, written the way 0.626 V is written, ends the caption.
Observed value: 38 V
